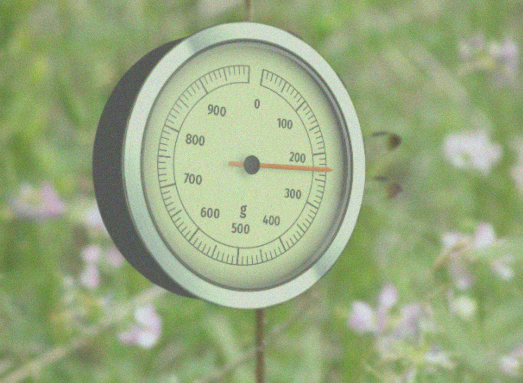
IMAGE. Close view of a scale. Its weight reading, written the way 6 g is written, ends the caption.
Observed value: 230 g
